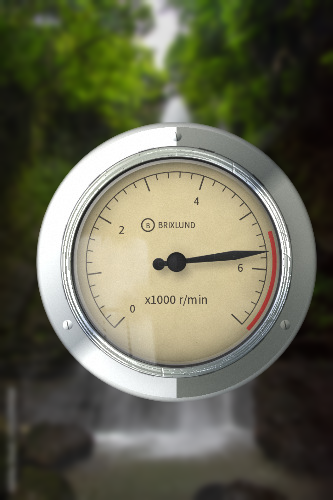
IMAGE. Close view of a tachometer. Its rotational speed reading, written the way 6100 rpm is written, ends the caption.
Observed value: 5700 rpm
